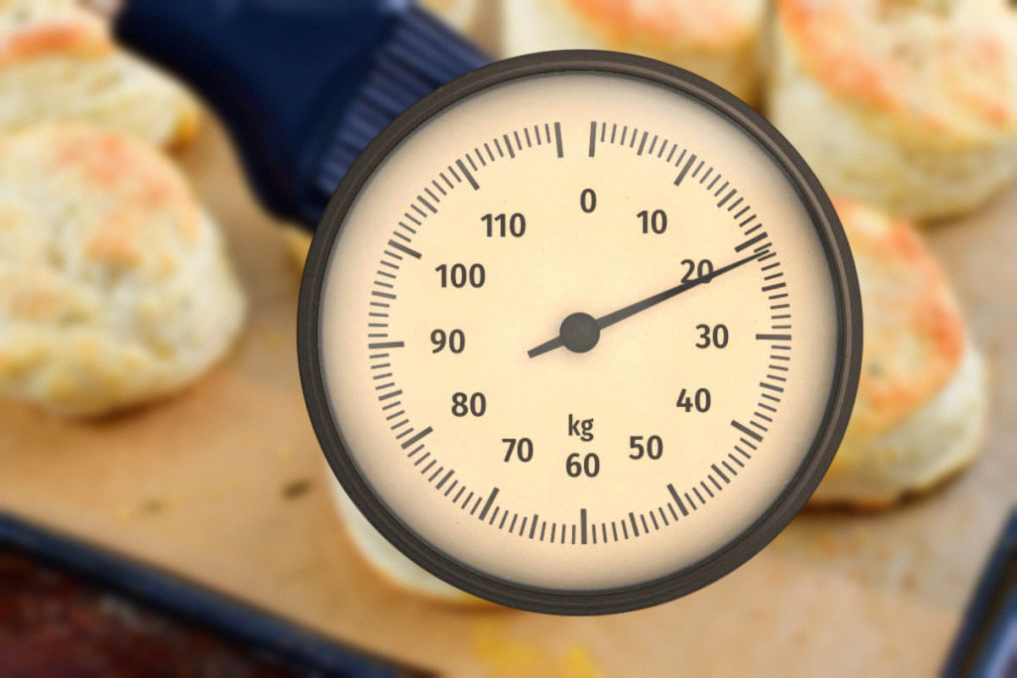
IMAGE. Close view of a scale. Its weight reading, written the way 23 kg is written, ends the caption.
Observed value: 21.5 kg
